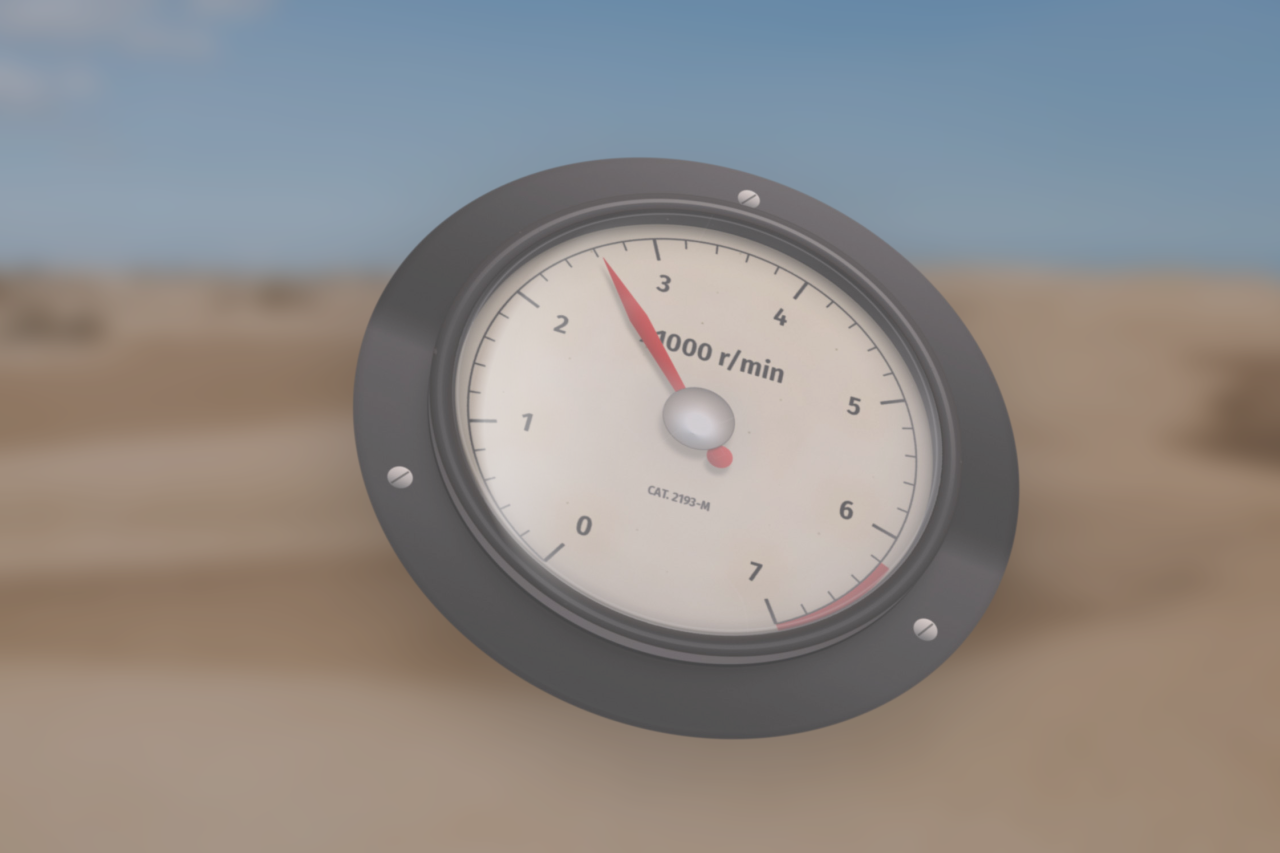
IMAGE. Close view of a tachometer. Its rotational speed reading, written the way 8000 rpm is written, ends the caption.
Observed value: 2600 rpm
